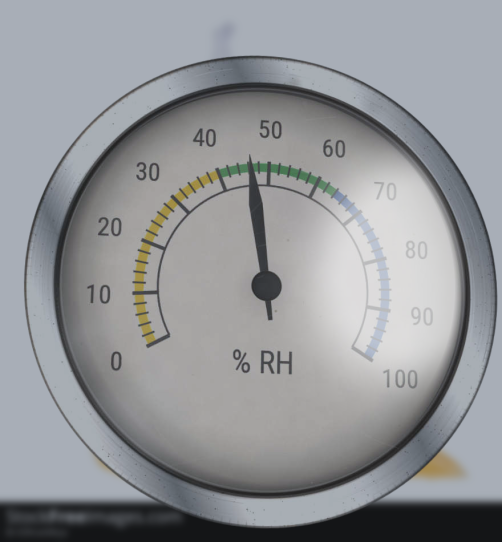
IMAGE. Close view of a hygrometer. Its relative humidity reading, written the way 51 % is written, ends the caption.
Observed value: 46 %
